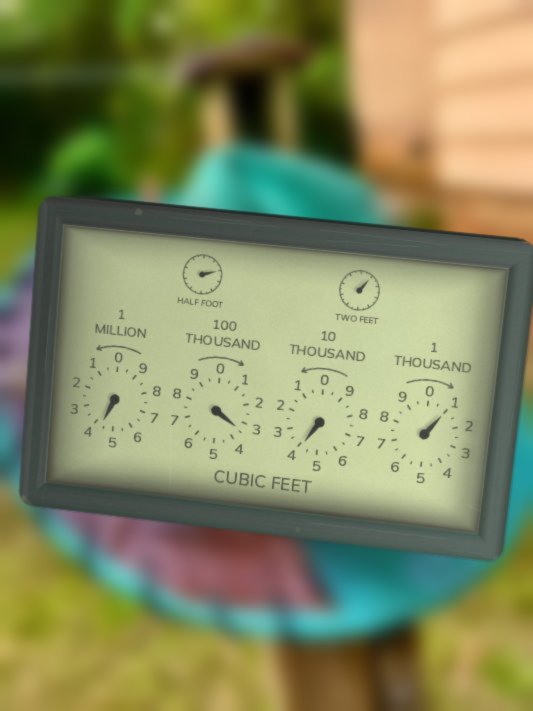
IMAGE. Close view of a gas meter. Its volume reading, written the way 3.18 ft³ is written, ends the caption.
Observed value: 434100 ft³
